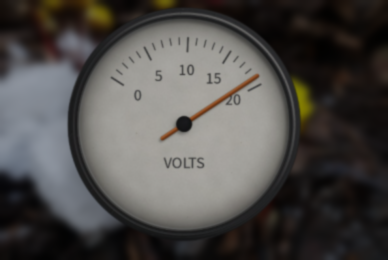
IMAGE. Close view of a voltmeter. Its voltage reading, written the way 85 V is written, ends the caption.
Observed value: 19 V
